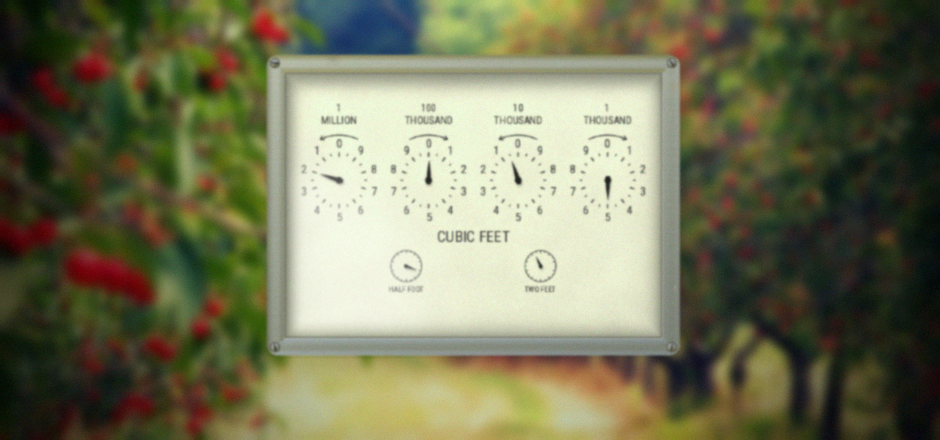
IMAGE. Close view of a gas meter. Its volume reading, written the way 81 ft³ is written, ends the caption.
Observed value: 200500 ft³
